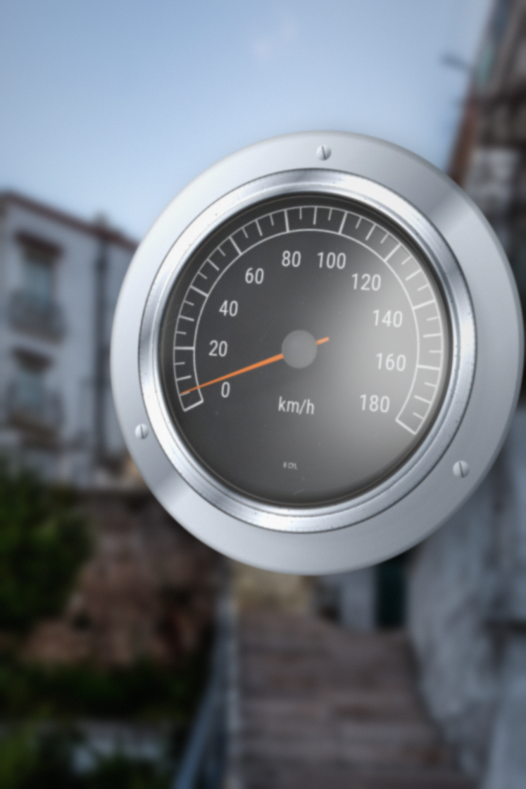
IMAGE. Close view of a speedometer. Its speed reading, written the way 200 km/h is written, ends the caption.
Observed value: 5 km/h
